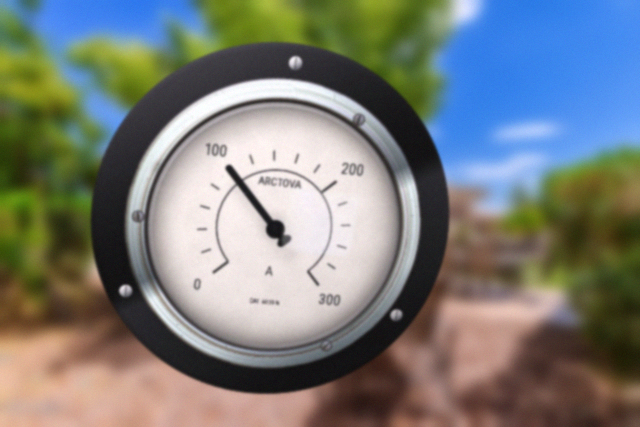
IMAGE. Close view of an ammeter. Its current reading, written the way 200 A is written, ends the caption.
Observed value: 100 A
